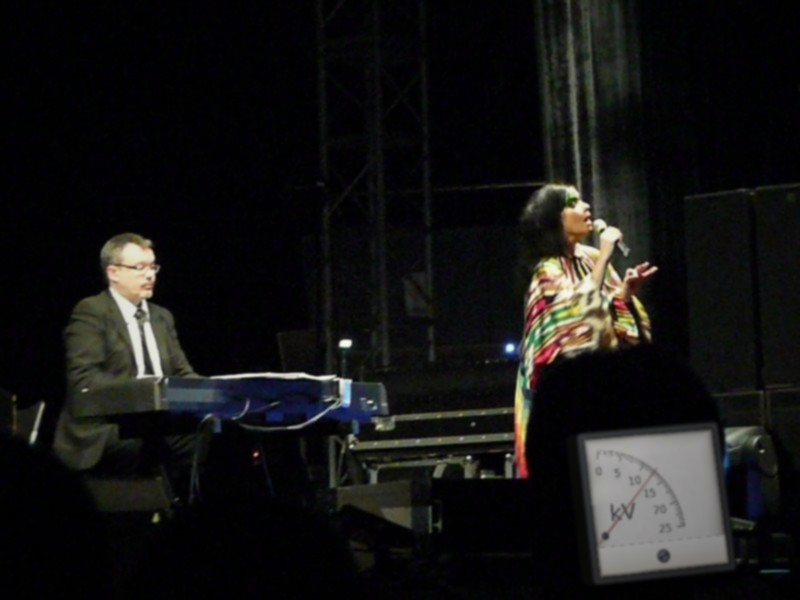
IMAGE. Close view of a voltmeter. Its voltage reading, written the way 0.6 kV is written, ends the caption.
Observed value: 12.5 kV
